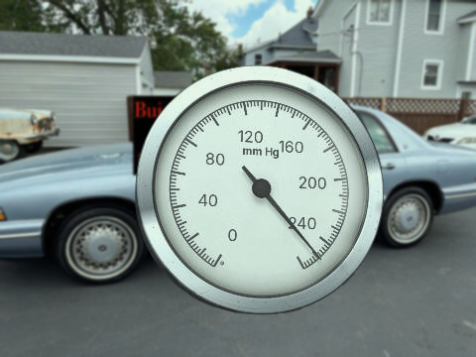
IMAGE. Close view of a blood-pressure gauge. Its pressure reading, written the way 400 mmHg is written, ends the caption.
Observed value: 250 mmHg
